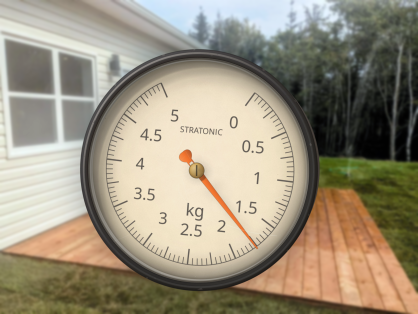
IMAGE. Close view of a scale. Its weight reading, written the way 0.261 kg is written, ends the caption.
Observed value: 1.75 kg
